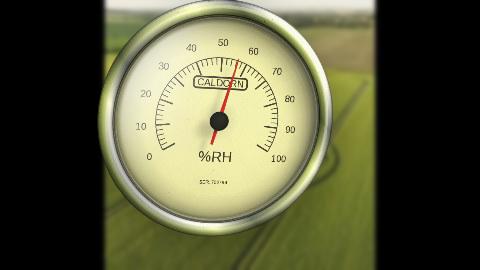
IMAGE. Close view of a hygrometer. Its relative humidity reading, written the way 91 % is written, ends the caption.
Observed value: 56 %
